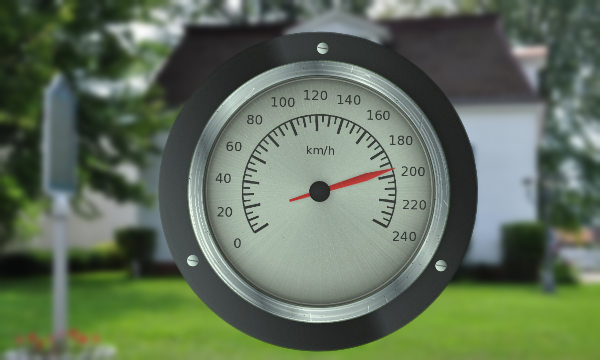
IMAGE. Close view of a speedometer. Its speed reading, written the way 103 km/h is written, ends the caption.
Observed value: 195 km/h
